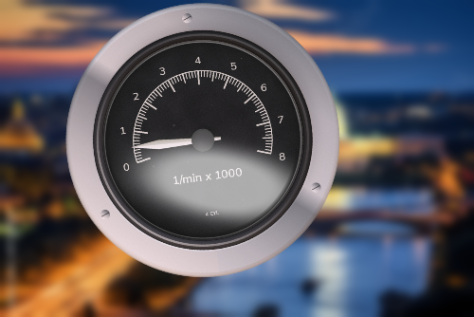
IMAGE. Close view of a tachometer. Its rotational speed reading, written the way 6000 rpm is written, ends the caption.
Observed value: 500 rpm
